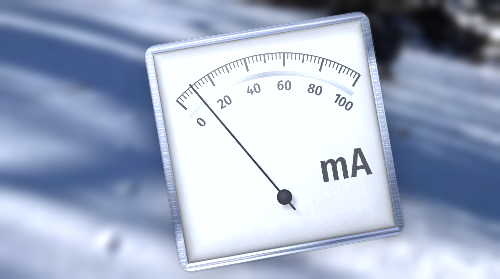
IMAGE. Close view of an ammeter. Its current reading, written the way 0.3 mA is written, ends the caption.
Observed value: 10 mA
